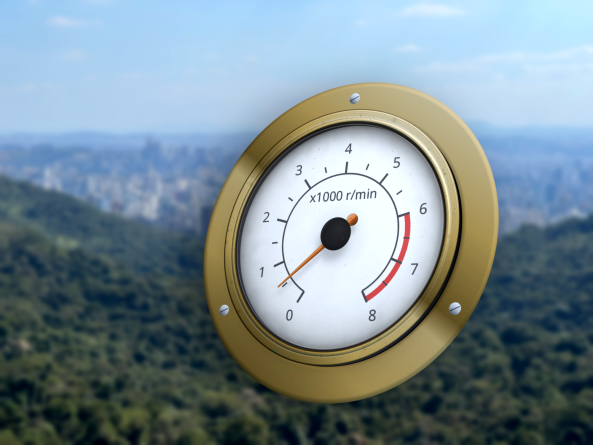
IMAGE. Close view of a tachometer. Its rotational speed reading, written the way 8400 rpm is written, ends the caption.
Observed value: 500 rpm
